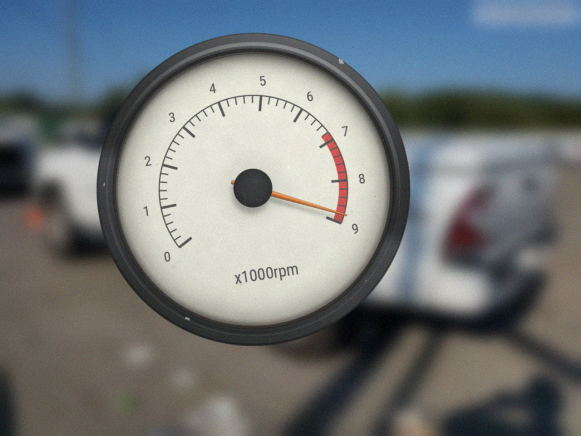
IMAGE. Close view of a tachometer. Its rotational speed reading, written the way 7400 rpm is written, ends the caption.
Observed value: 8800 rpm
